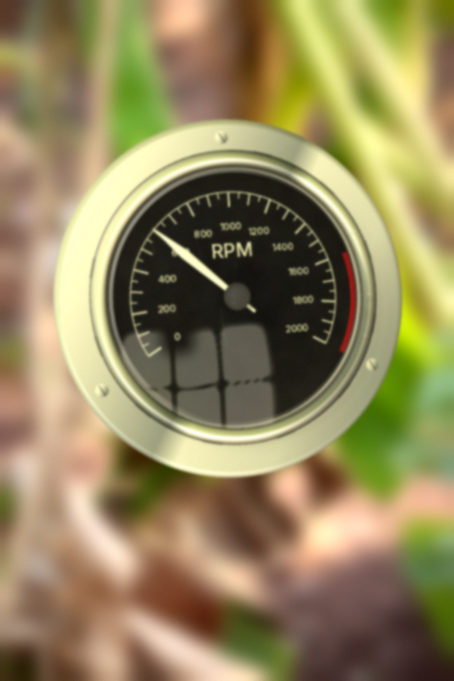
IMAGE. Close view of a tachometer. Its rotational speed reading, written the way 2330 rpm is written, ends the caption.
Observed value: 600 rpm
